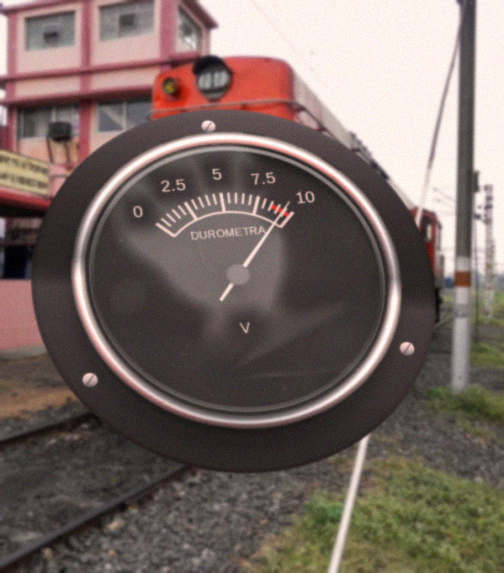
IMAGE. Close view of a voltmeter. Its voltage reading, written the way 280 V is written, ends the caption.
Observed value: 9.5 V
